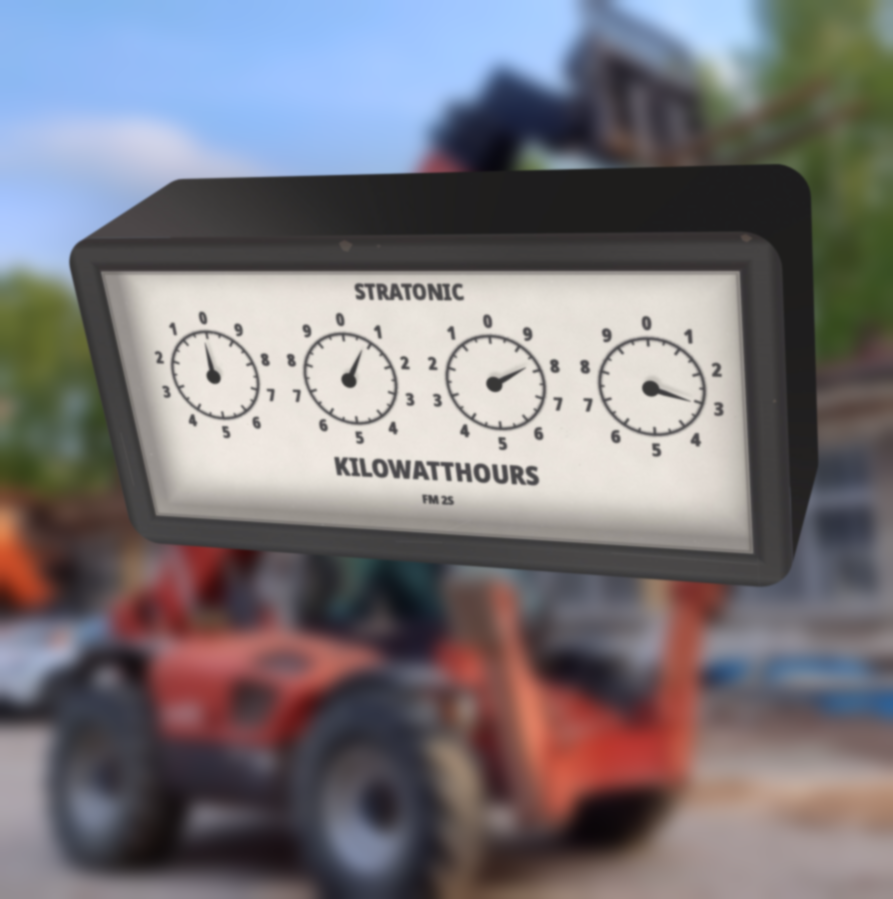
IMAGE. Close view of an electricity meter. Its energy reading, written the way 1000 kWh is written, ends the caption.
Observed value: 83 kWh
